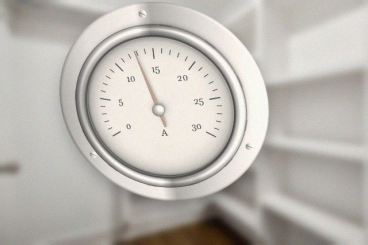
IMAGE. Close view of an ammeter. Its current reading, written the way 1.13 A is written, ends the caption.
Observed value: 13 A
